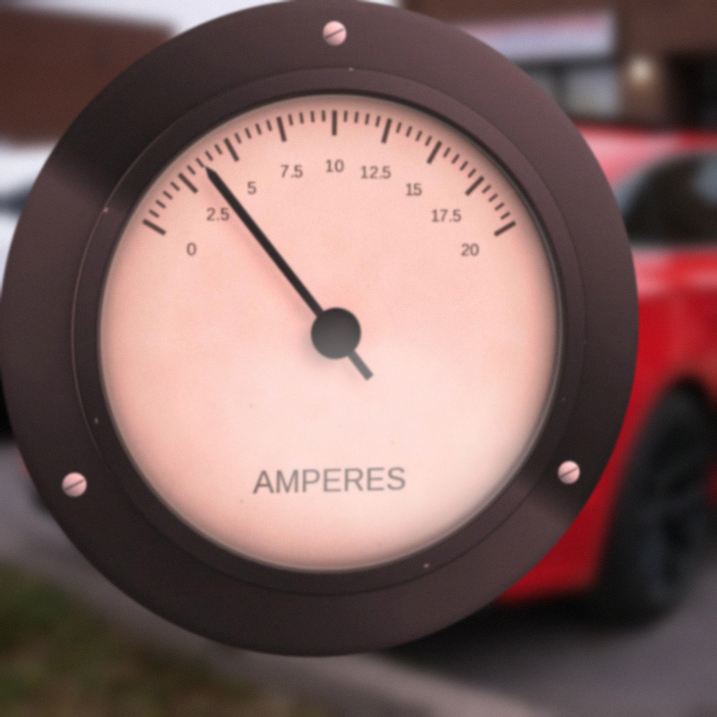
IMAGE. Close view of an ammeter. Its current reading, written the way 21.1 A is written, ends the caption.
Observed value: 3.5 A
